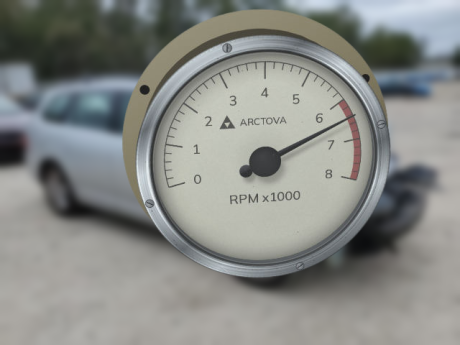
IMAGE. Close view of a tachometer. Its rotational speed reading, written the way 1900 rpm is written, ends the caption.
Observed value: 6400 rpm
